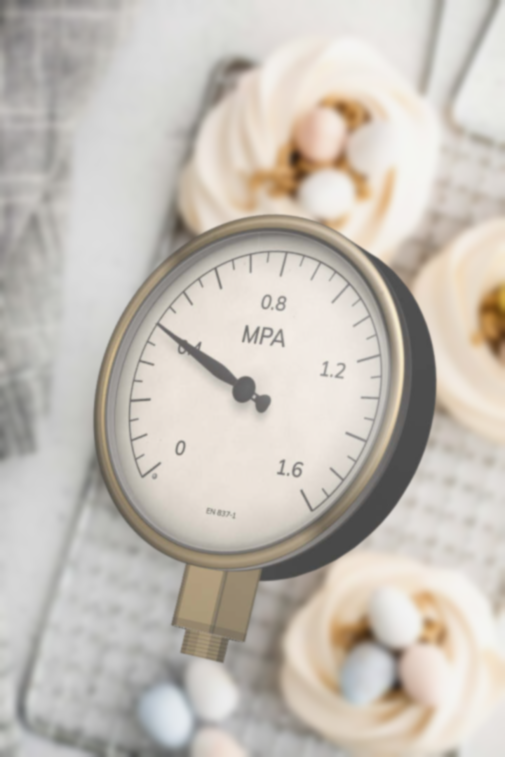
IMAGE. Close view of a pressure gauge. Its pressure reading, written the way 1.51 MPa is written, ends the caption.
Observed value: 0.4 MPa
